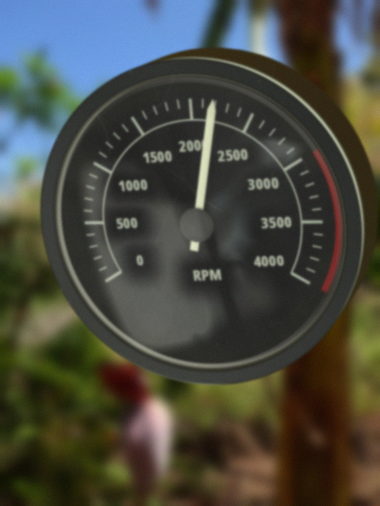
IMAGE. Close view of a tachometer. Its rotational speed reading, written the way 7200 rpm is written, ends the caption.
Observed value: 2200 rpm
